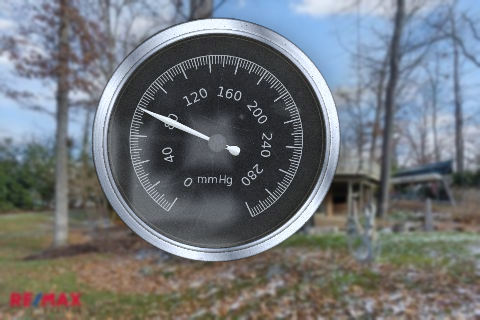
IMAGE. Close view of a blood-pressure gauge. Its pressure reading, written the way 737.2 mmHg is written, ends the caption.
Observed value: 80 mmHg
